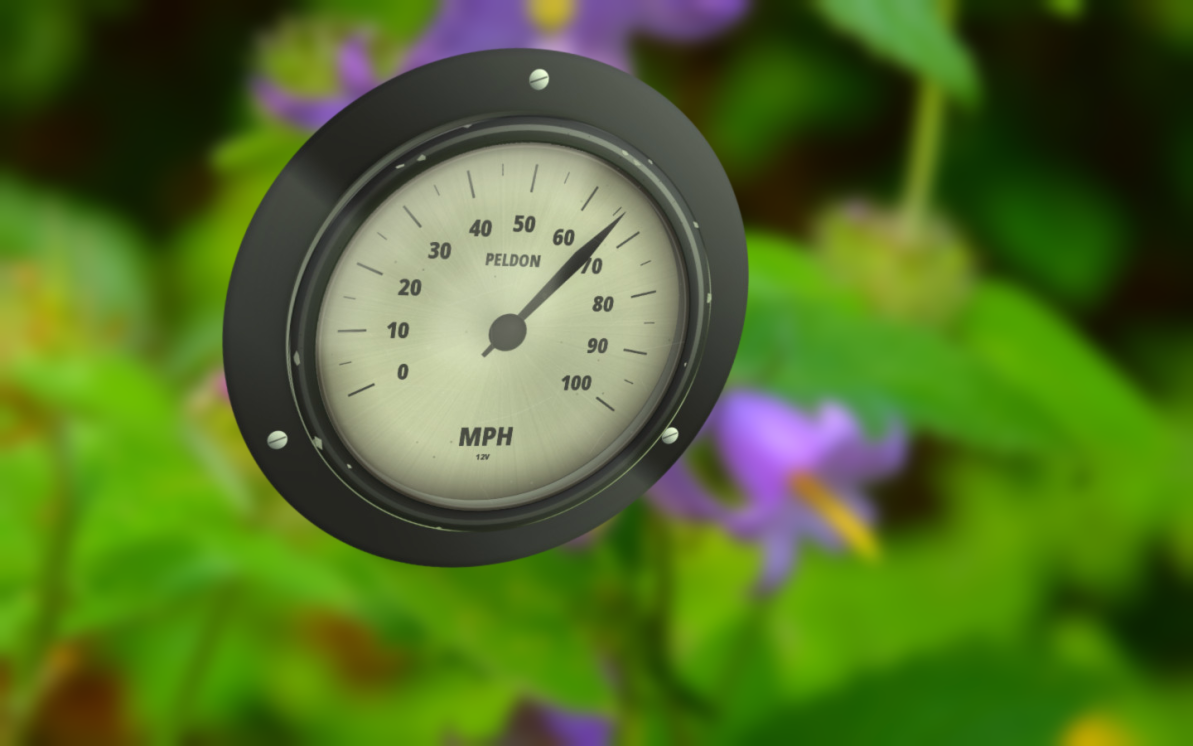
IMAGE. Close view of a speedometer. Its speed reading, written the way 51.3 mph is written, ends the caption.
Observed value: 65 mph
